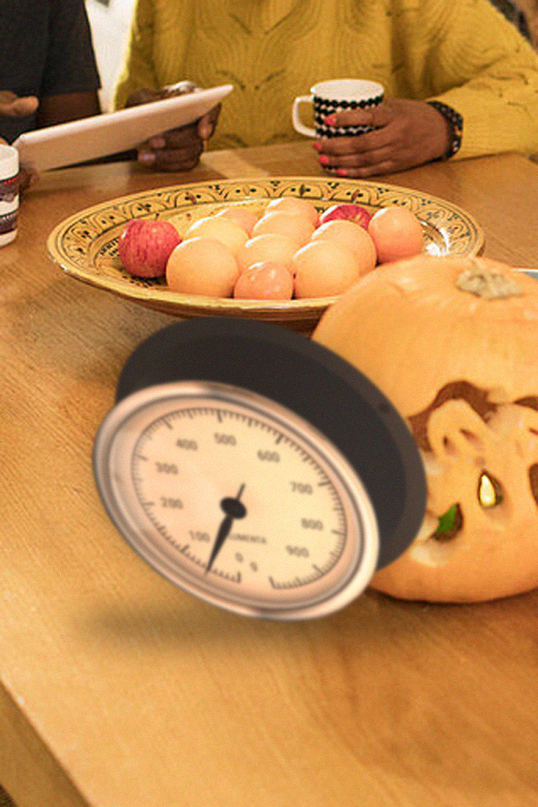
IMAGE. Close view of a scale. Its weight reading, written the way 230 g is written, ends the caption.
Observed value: 50 g
